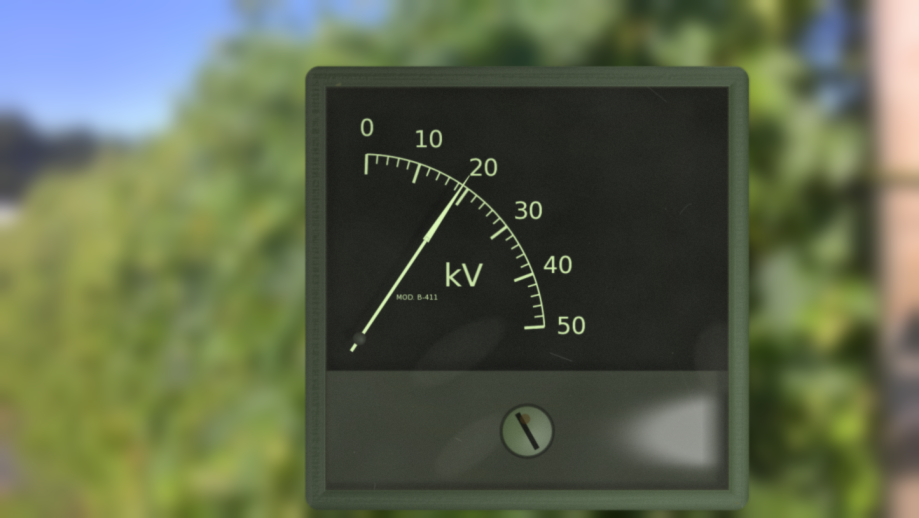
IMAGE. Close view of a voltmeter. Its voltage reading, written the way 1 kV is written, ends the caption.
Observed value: 19 kV
